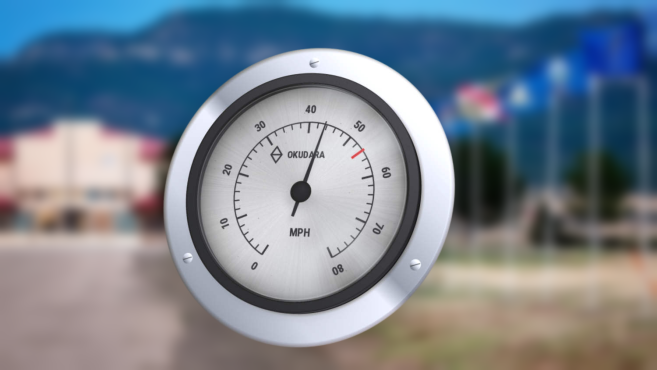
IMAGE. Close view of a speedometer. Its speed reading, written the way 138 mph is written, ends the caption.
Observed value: 44 mph
